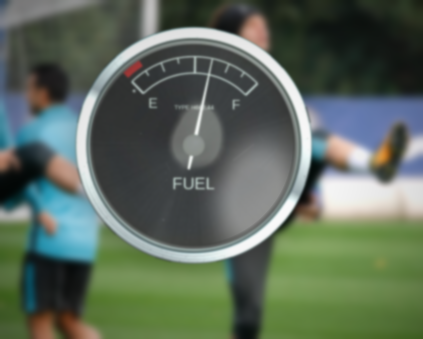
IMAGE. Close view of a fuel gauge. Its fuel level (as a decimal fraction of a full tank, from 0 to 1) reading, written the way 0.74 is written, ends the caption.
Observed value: 0.625
